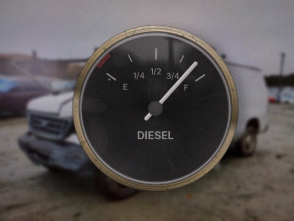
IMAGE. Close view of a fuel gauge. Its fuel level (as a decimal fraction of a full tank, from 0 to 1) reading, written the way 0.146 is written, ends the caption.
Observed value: 0.875
